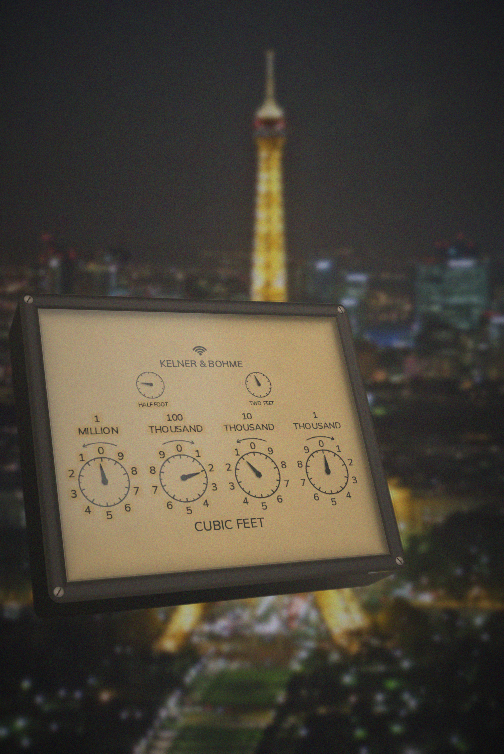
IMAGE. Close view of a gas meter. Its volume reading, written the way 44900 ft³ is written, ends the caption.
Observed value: 21000 ft³
